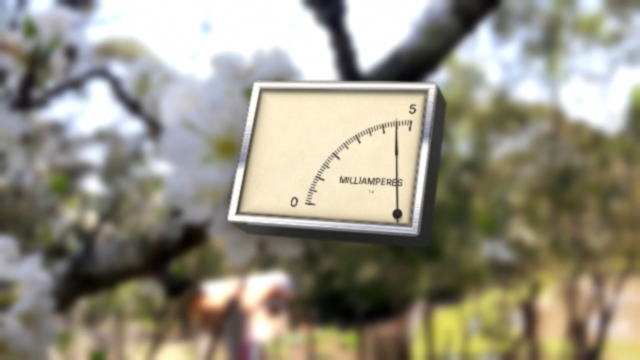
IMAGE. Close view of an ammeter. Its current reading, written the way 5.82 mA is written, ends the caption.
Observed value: 4.5 mA
